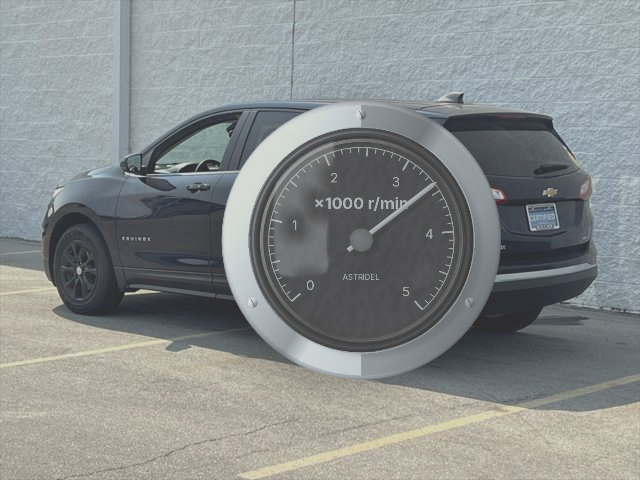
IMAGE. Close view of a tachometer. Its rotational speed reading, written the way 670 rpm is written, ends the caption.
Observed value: 3400 rpm
